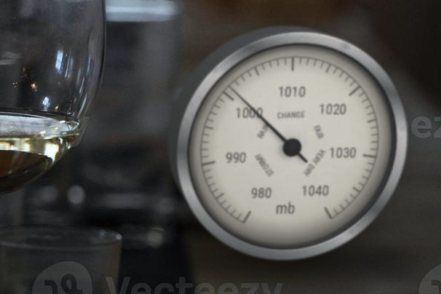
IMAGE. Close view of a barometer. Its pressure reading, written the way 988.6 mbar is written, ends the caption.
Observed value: 1001 mbar
